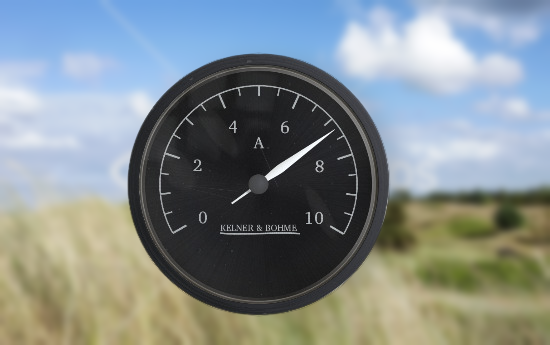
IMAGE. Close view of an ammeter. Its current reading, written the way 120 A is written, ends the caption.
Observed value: 7.25 A
